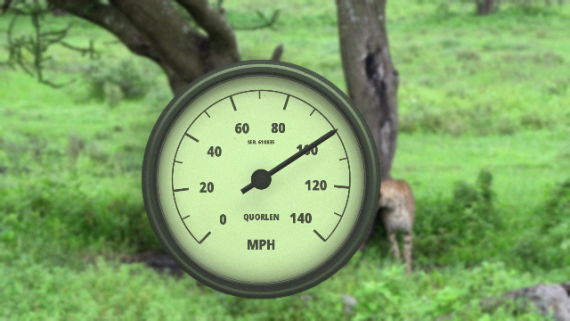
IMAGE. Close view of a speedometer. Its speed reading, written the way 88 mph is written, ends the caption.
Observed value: 100 mph
